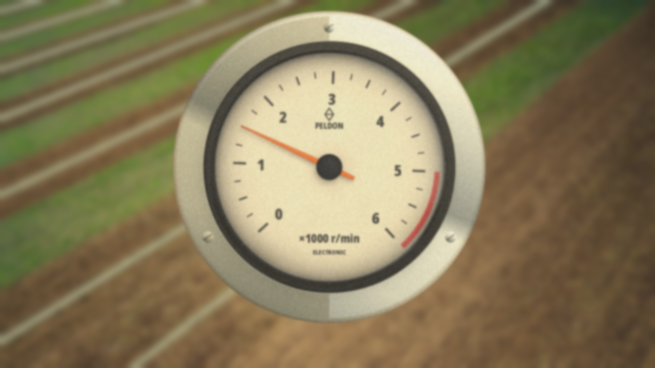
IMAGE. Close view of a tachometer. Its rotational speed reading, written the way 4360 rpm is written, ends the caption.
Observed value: 1500 rpm
